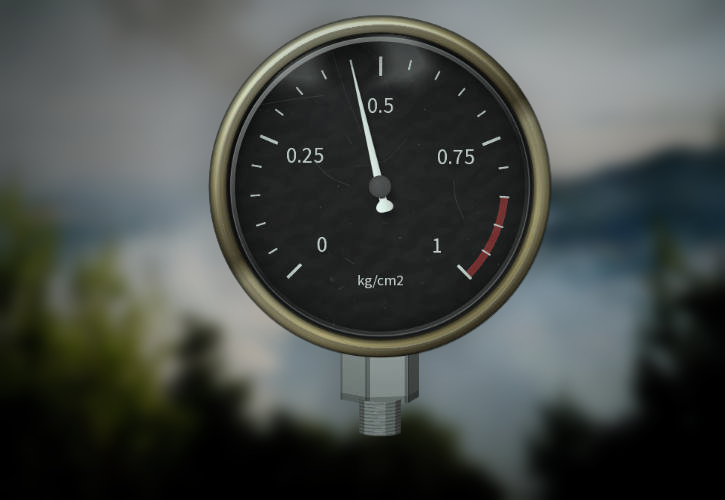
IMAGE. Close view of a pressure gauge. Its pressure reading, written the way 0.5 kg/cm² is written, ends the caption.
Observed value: 0.45 kg/cm²
